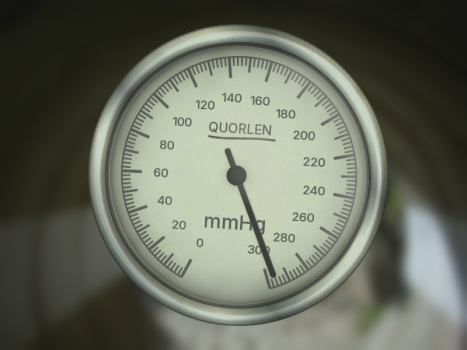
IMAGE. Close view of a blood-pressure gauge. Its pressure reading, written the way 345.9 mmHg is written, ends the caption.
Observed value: 296 mmHg
